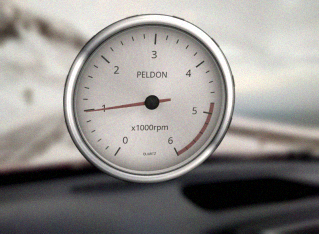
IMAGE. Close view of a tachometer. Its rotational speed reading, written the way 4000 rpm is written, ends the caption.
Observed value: 1000 rpm
